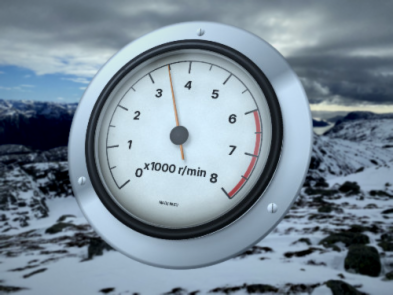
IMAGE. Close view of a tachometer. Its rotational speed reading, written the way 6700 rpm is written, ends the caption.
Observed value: 3500 rpm
